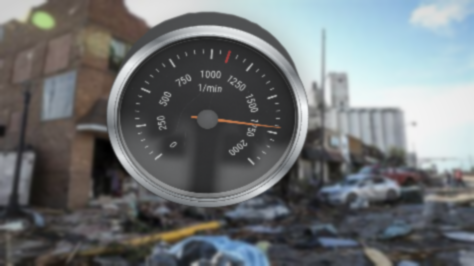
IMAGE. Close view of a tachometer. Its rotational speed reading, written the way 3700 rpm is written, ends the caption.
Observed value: 1700 rpm
